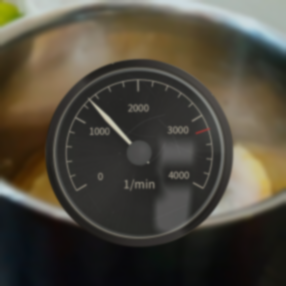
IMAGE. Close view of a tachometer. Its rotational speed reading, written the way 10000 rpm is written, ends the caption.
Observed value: 1300 rpm
